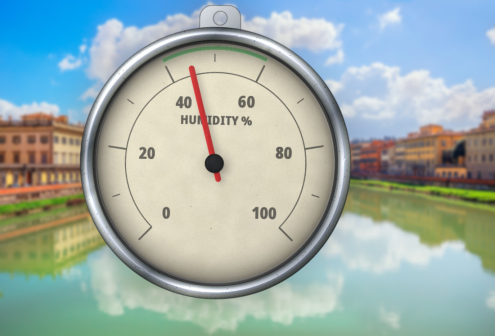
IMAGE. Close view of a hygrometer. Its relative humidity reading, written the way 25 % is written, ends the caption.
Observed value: 45 %
